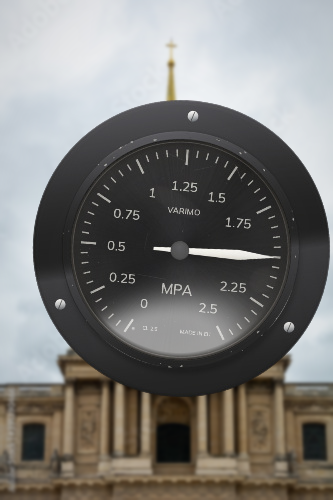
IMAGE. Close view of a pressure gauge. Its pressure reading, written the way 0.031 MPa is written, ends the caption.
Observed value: 2 MPa
